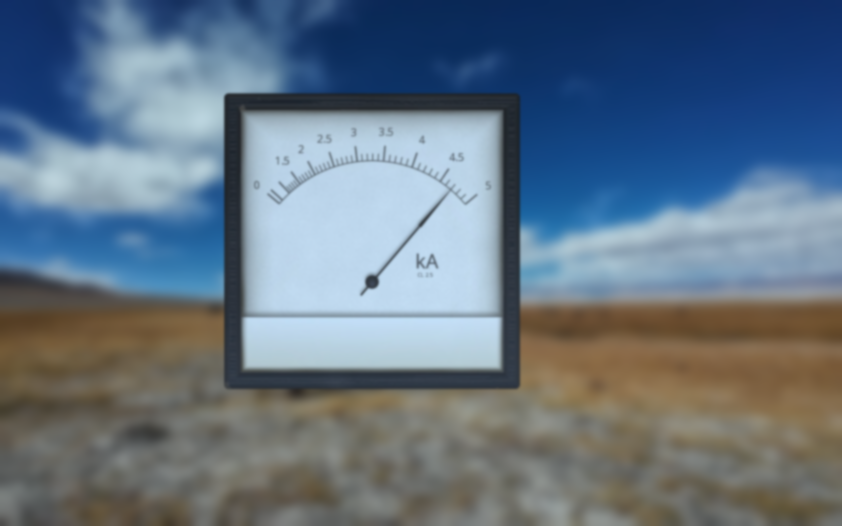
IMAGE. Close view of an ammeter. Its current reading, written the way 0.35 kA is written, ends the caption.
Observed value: 4.7 kA
